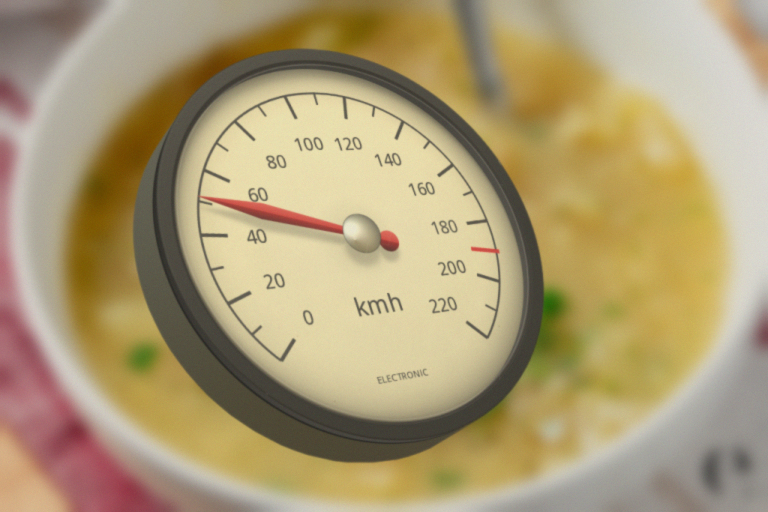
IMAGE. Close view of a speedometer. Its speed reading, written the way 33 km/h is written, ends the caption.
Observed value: 50 km/h
